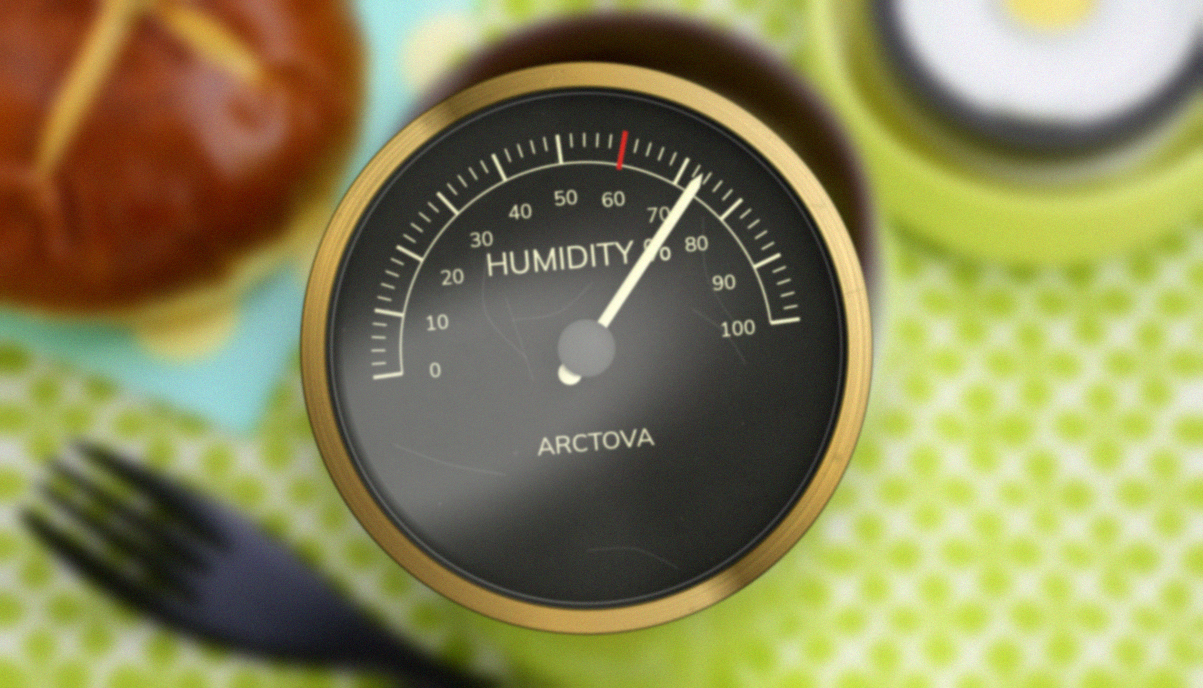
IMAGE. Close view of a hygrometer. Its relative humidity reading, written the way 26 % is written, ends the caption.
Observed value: 73 %
